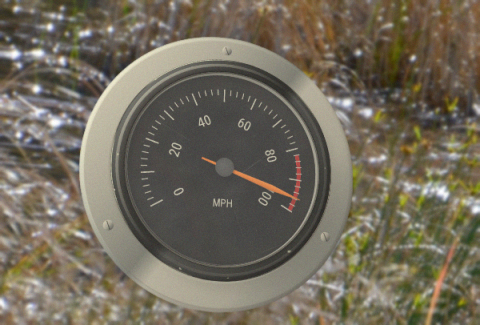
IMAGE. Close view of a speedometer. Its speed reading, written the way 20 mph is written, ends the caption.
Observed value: 96 mph
